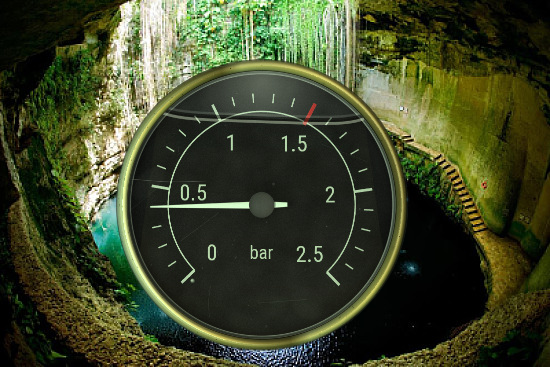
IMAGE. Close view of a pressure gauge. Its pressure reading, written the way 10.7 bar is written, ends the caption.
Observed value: 0.4 bar
